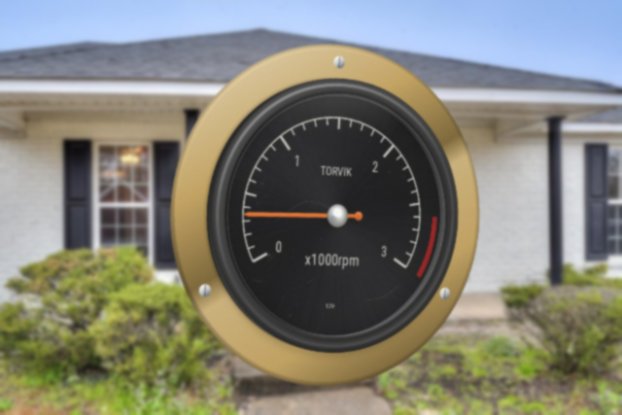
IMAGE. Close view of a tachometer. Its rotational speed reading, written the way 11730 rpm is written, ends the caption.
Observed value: 350 rpm
